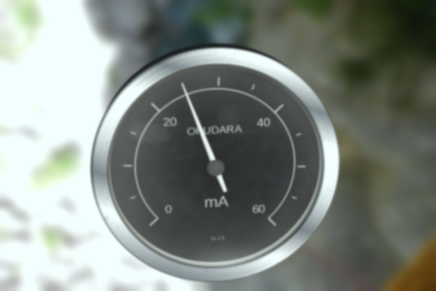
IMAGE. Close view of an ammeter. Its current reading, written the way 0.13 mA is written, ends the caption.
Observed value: 25 mA
